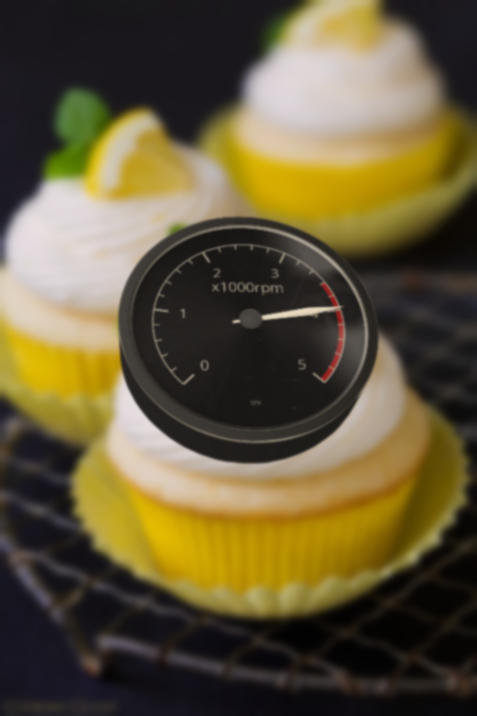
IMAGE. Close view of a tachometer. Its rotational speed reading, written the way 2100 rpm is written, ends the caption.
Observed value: 4000 rpm
